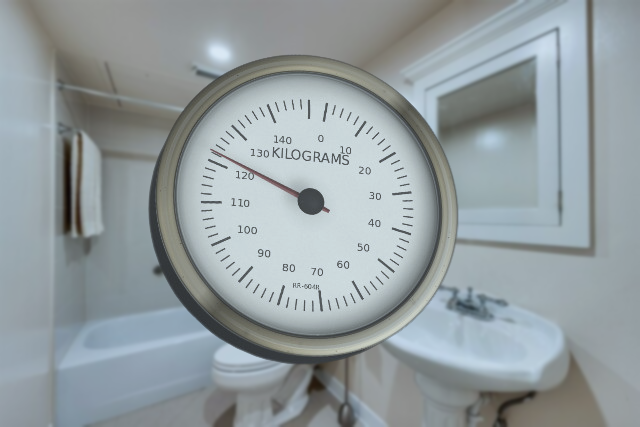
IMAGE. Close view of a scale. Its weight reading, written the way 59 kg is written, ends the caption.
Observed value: 122 kg
